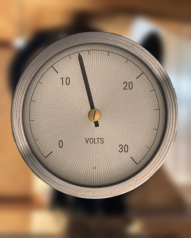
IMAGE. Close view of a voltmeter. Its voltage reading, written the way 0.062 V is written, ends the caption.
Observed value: 13 V
